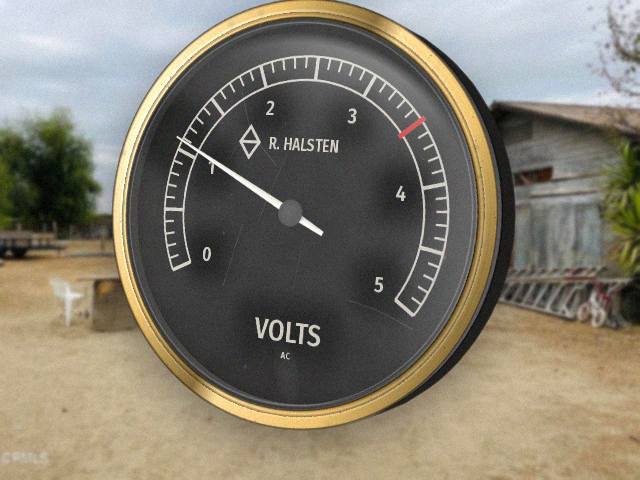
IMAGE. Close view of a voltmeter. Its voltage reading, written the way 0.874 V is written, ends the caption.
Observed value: 1.1 V
